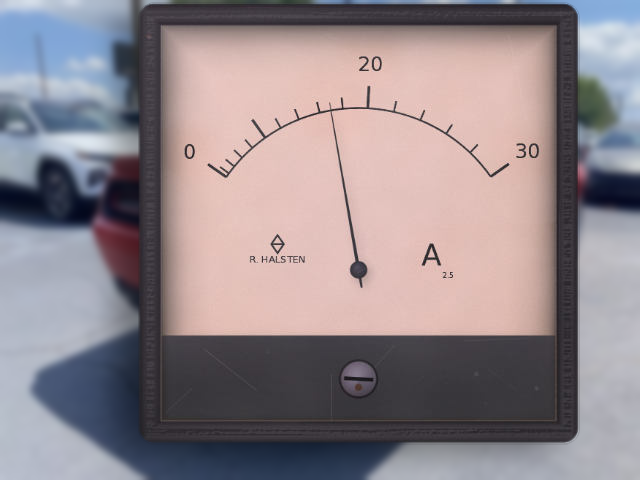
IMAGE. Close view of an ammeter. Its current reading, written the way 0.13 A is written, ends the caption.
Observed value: 17 A
